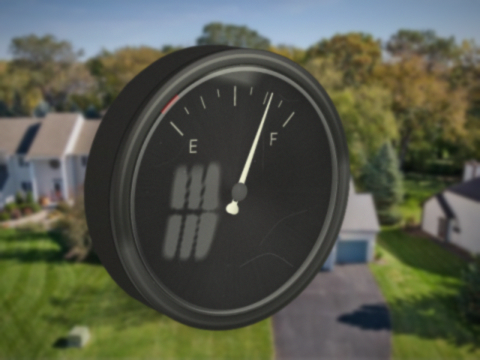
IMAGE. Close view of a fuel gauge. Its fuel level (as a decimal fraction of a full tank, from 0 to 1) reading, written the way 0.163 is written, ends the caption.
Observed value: 0.75
